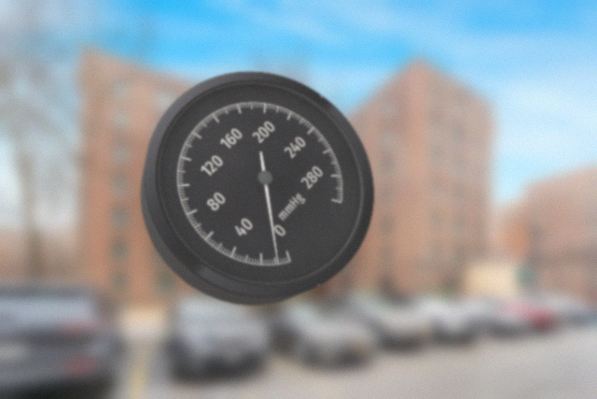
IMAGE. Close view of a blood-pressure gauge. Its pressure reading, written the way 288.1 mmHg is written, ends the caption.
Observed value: 10 mmHg
